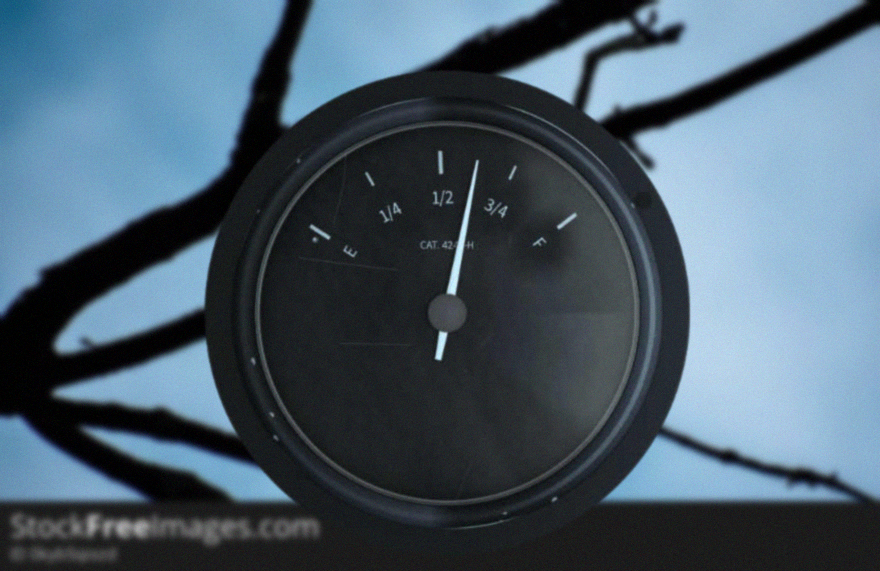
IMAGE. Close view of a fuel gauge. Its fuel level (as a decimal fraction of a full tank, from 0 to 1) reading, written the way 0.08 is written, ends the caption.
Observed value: 0.625
